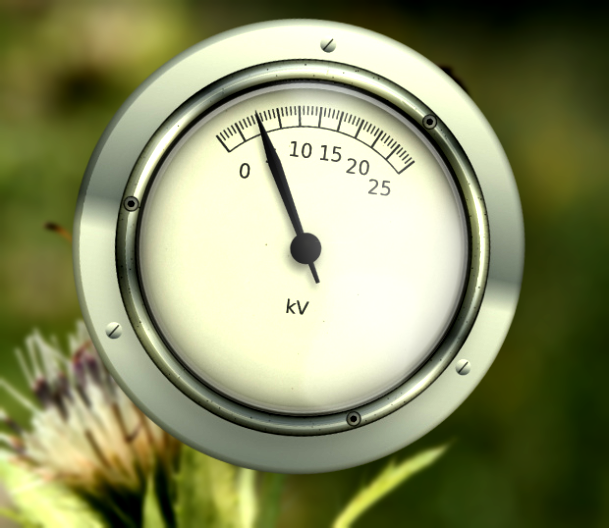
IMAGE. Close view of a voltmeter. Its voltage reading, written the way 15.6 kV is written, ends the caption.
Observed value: 5 kV
